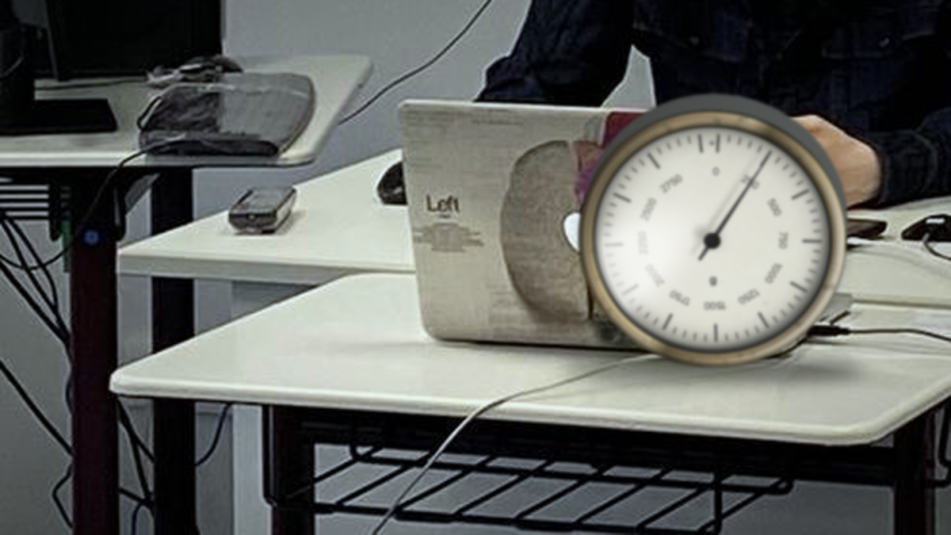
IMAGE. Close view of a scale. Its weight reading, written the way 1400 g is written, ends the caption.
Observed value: 250 g
